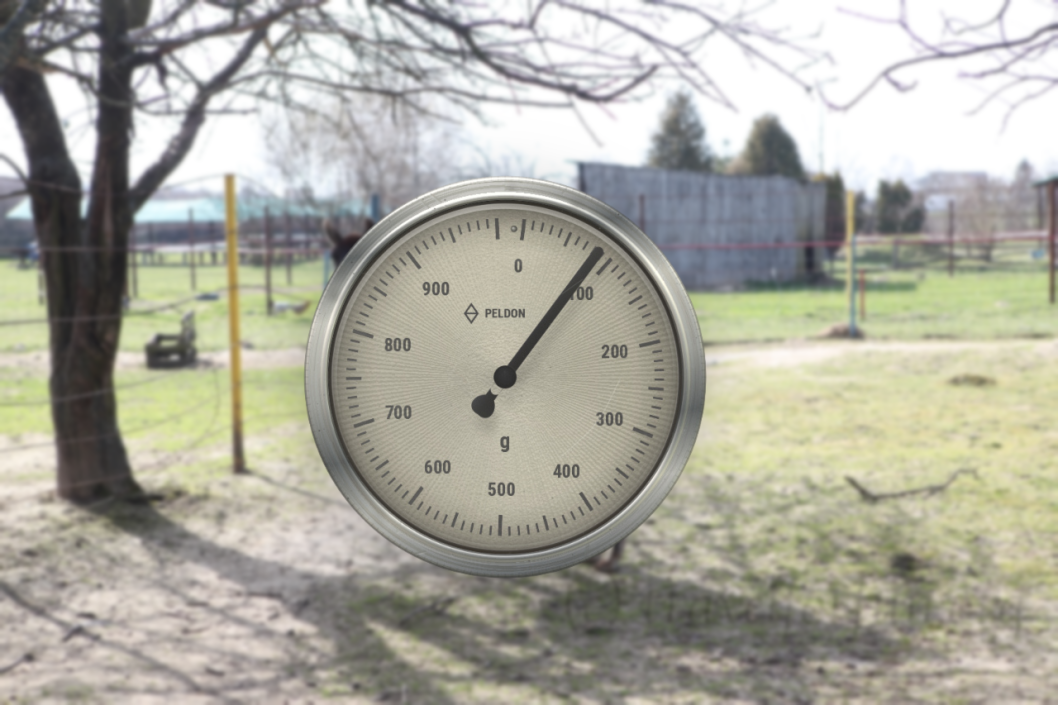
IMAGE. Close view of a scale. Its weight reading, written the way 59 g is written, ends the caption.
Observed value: 85 g
